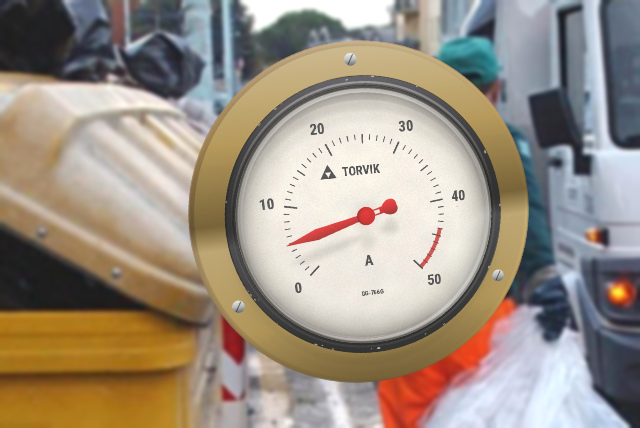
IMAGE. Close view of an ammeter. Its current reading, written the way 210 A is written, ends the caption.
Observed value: 5 A
